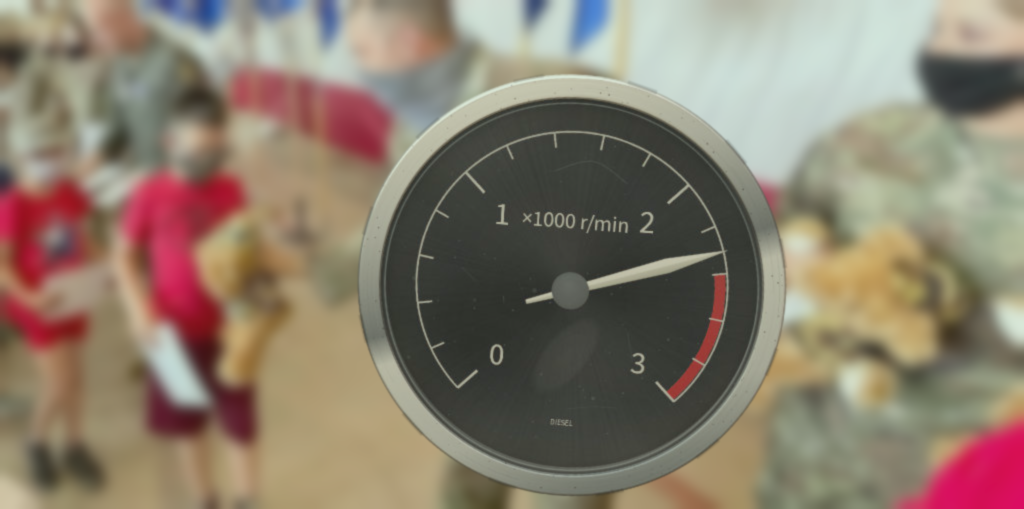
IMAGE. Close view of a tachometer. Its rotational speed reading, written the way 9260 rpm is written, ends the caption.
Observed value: 2300 rpm
